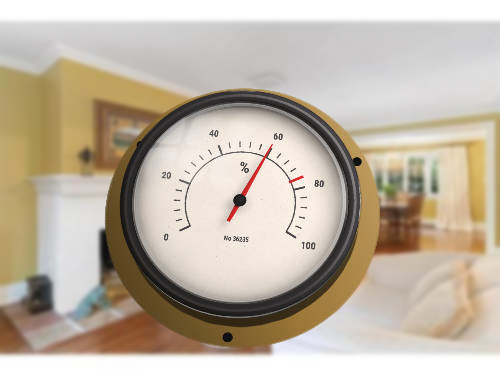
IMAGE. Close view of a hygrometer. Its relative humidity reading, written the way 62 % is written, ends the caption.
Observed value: 60 %
